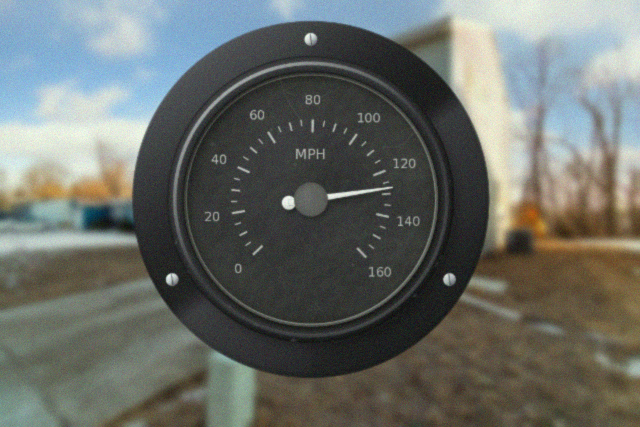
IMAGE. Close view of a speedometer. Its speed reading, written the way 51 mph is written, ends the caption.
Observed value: 127.5 mph
